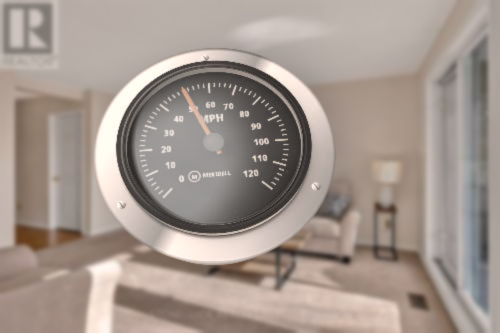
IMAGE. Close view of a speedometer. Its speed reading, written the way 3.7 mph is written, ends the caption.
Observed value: 50 mph
